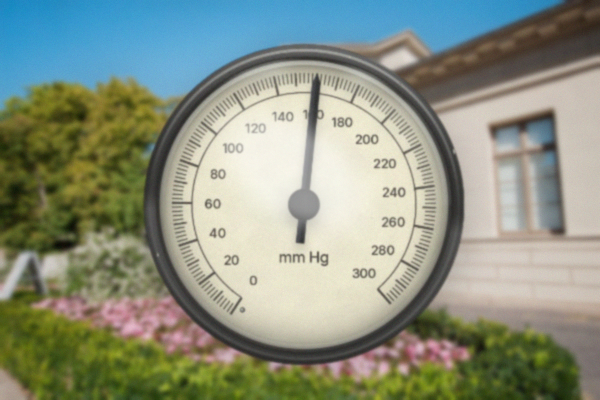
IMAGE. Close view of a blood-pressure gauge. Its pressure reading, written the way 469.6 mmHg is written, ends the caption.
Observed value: 160 mmHg
